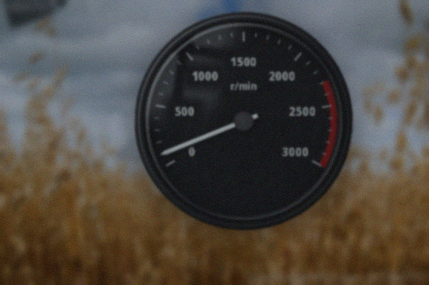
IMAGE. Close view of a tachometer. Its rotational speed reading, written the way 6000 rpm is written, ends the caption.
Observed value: 100 rpm
